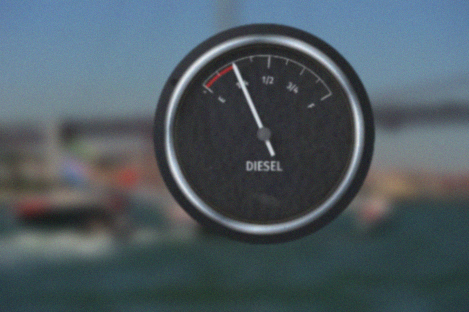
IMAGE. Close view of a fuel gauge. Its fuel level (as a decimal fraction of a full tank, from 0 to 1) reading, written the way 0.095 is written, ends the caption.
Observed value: 0.25
